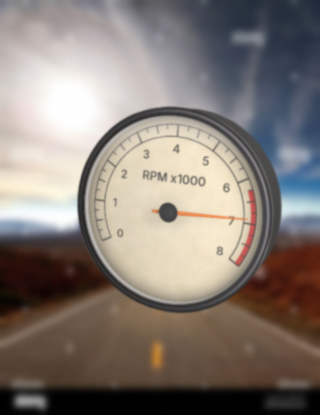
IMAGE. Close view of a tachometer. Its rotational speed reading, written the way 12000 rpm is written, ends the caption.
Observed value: 6875 rpm
